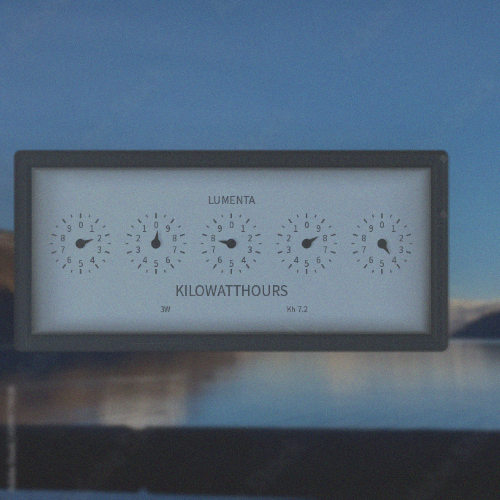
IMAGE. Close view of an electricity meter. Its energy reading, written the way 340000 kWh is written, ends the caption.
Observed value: 19784 kWh
